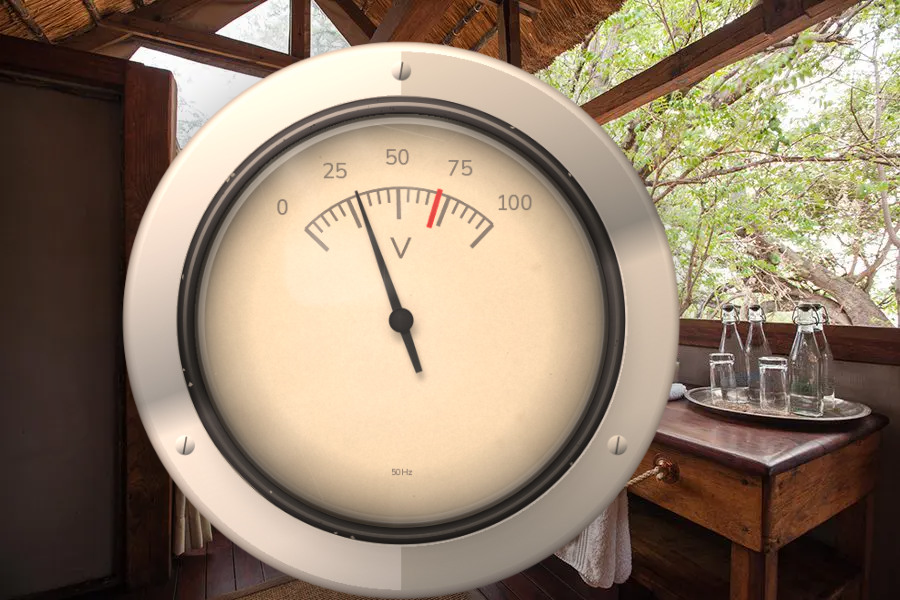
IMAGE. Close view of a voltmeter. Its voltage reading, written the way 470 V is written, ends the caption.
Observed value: 30 V
